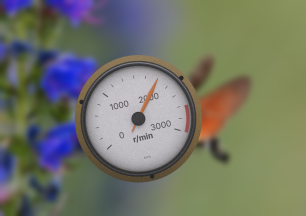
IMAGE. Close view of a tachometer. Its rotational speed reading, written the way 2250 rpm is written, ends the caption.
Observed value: 2000 rpm
